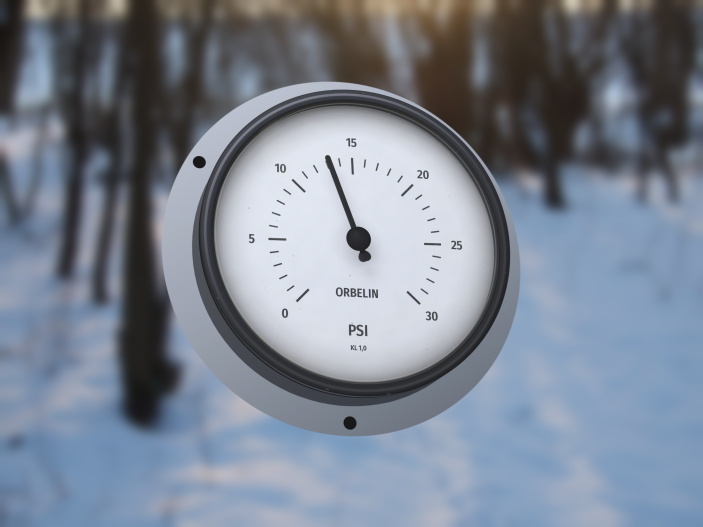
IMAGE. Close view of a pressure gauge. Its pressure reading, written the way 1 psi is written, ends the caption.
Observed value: 13 psi
